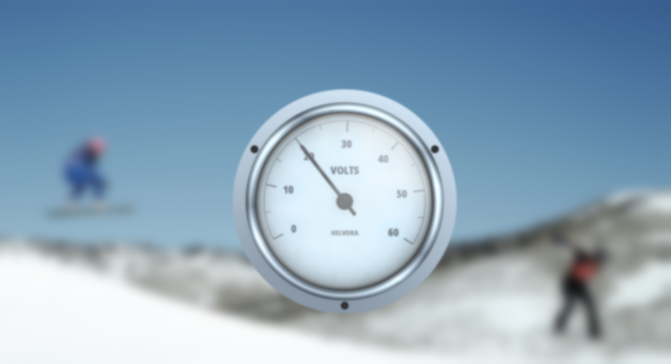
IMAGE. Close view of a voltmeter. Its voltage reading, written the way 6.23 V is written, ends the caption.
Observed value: 20 V
